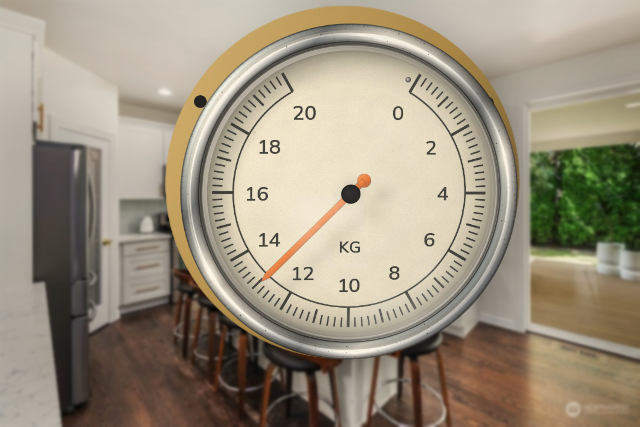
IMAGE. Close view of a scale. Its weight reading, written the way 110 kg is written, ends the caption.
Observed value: 13 kg
